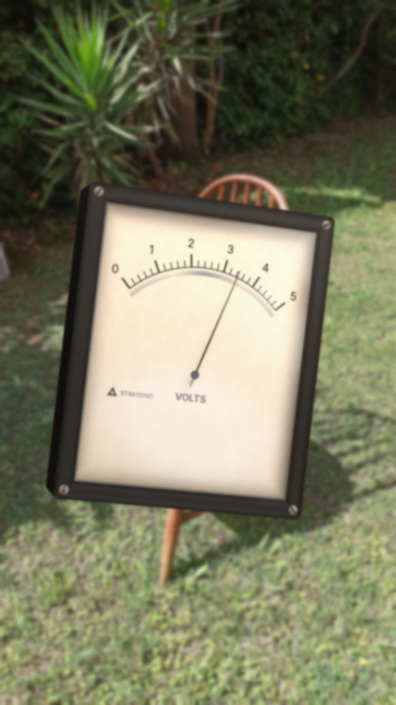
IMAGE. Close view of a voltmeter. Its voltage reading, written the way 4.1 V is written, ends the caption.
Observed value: 3.4 V
